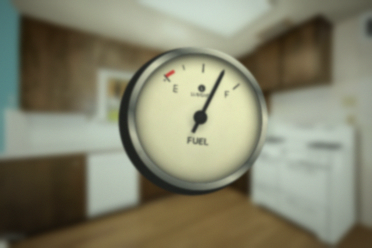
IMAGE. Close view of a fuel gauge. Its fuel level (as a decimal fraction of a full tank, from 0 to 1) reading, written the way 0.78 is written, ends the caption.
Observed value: 0.75
